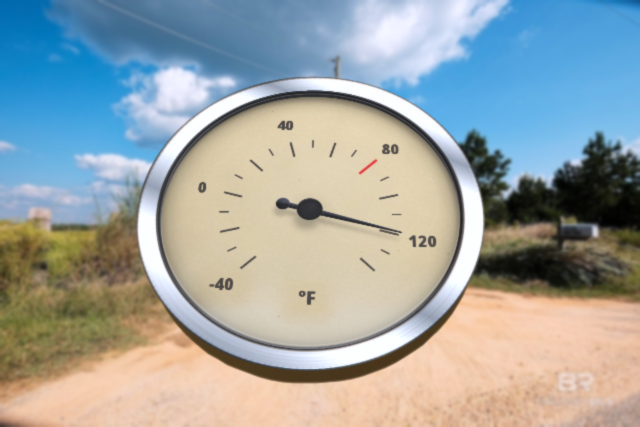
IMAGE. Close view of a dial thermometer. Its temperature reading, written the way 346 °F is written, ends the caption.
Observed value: 120 °F
